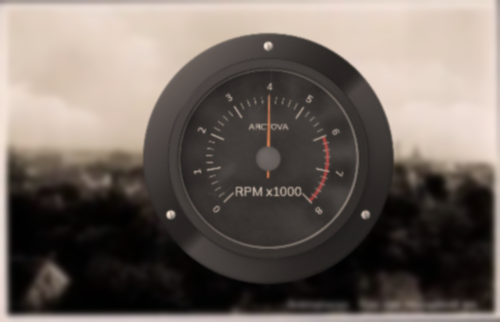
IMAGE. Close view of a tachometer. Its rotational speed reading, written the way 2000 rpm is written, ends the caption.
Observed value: 4000 rpm
